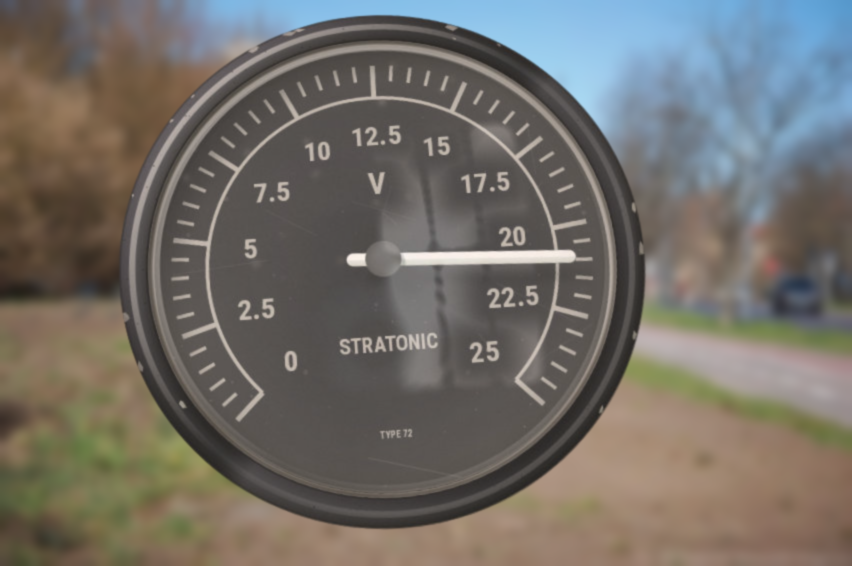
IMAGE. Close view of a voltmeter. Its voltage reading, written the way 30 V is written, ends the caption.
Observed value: 21 V
